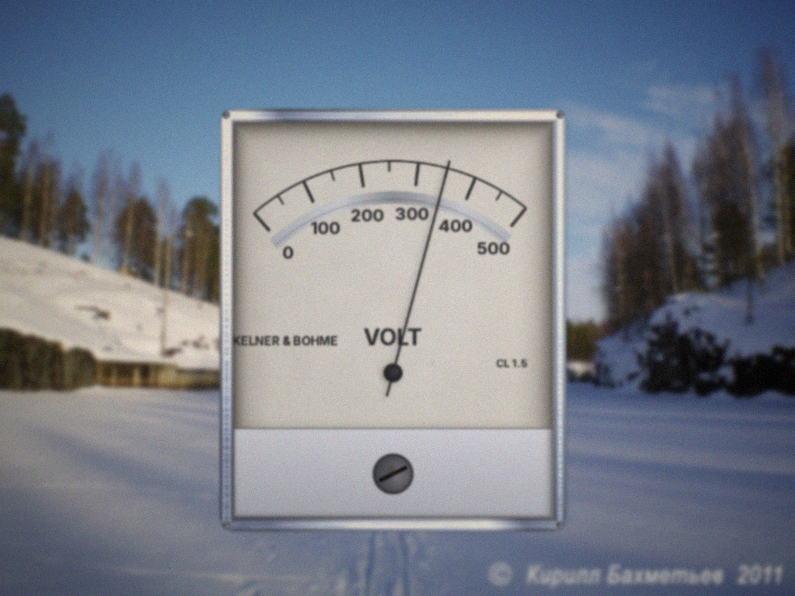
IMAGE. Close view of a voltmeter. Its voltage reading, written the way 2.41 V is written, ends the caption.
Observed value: 350 V
